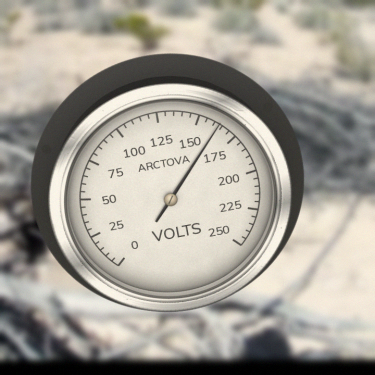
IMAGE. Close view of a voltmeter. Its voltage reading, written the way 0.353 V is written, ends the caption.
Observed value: 162.5 V
